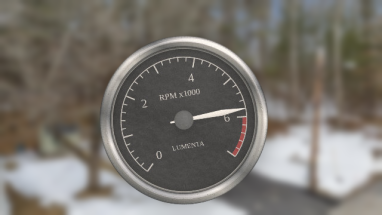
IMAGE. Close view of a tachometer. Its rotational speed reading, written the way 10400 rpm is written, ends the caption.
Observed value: 5800 rpm
